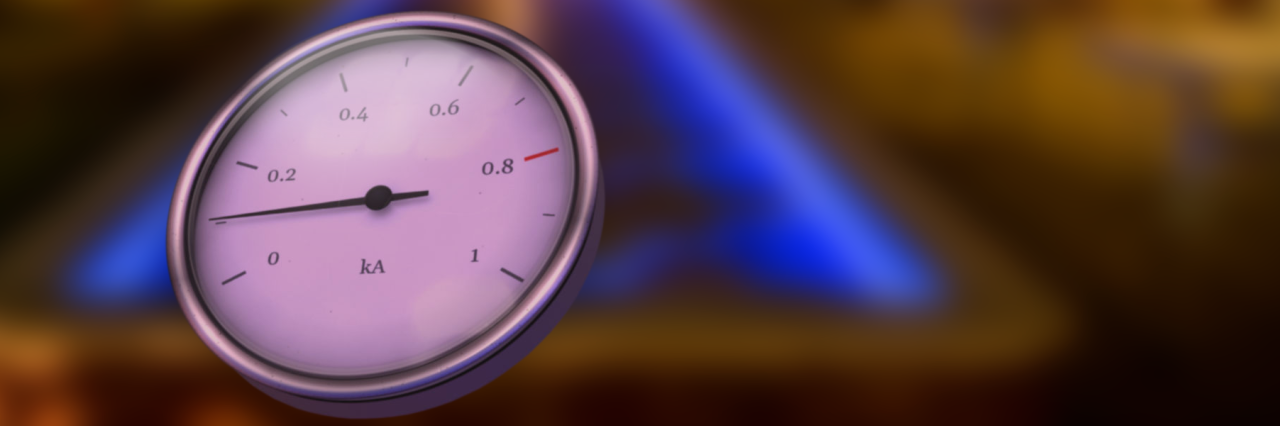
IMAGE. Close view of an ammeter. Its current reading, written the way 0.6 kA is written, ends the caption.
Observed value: 0.1 kA
